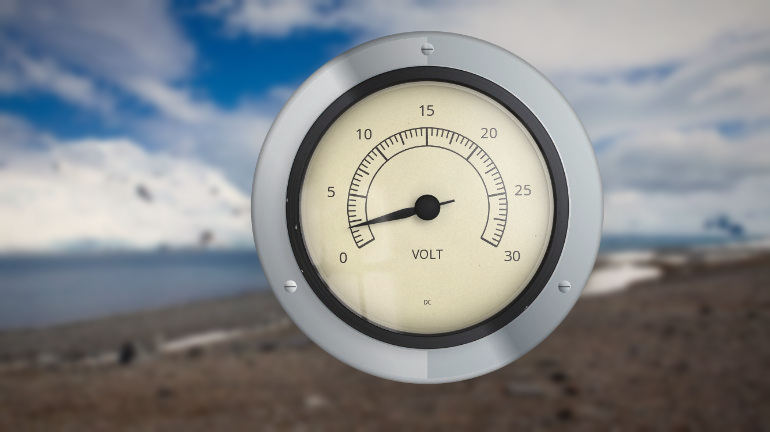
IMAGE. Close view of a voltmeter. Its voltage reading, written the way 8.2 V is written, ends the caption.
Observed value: 2 V
